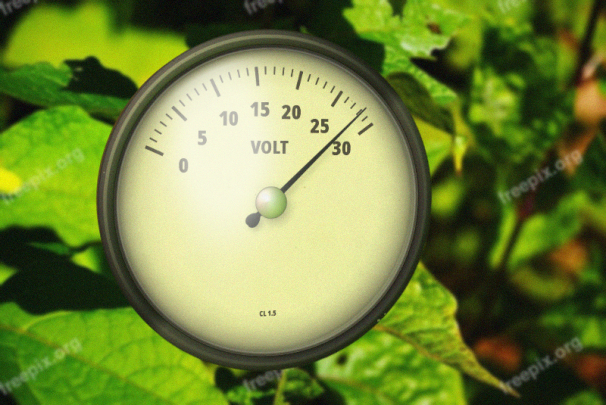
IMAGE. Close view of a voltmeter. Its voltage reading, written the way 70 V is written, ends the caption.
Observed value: 28 V
